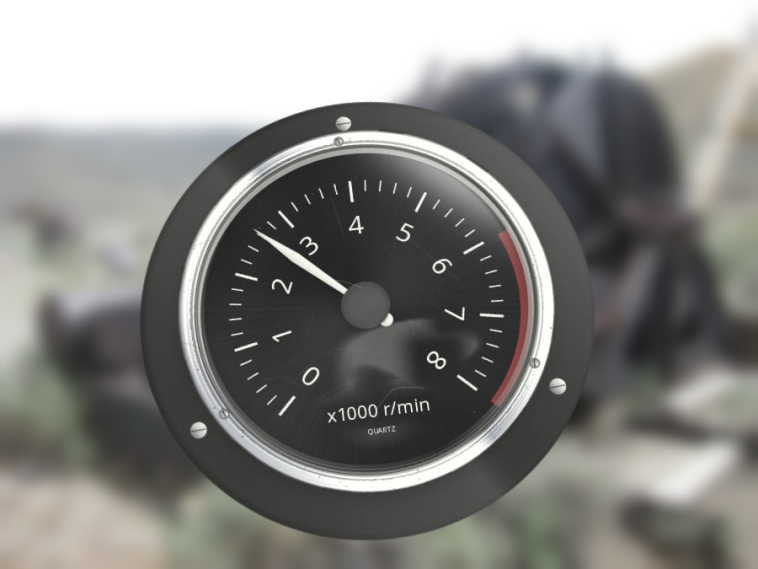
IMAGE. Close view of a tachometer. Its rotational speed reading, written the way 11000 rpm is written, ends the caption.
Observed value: 2600 rpm
